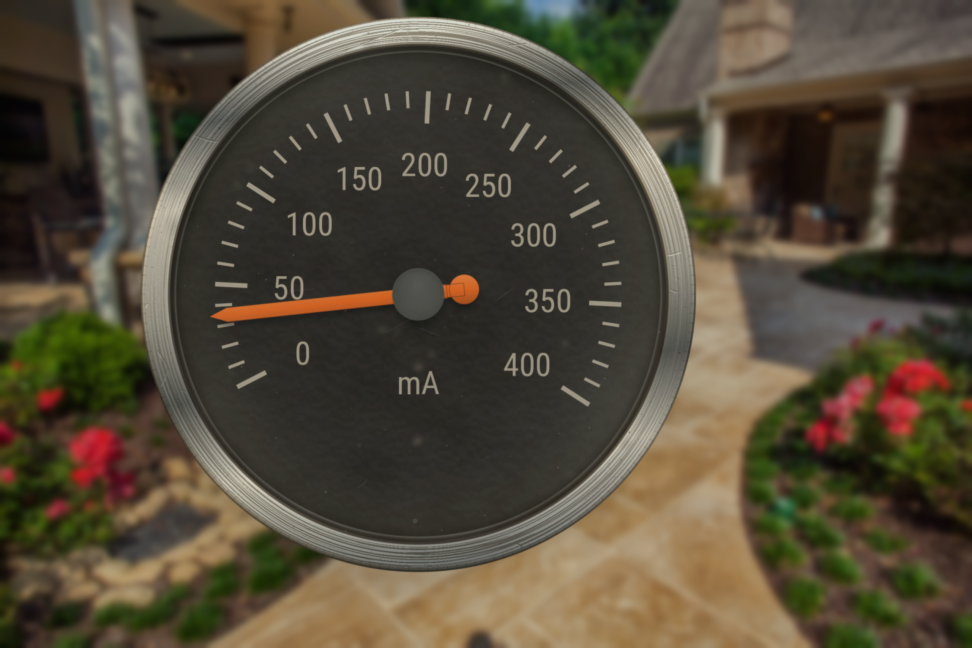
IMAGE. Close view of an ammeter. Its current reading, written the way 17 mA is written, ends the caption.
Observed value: 35 mA
